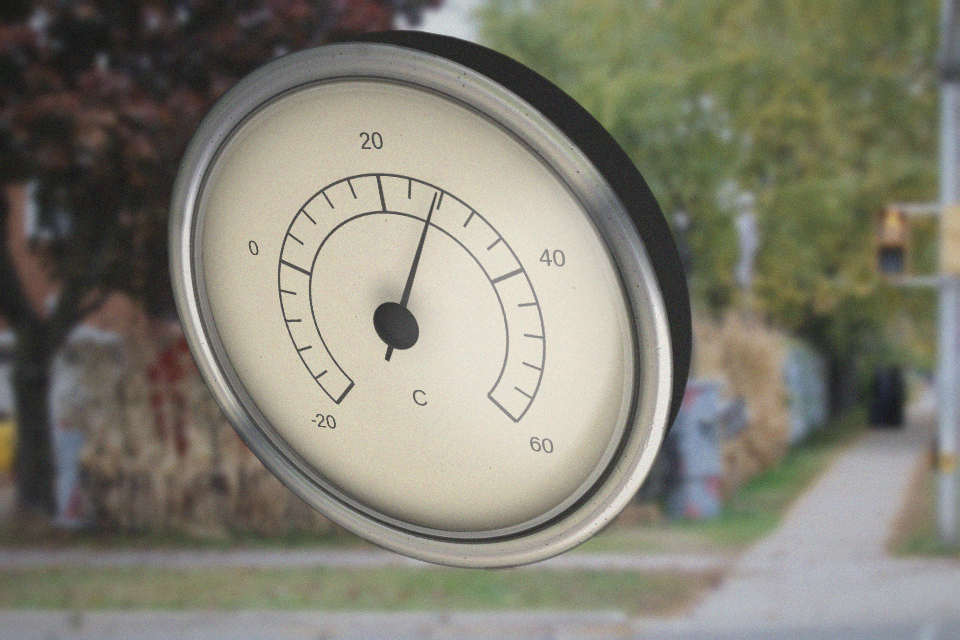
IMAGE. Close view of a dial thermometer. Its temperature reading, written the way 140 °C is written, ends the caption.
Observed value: 28 °C
